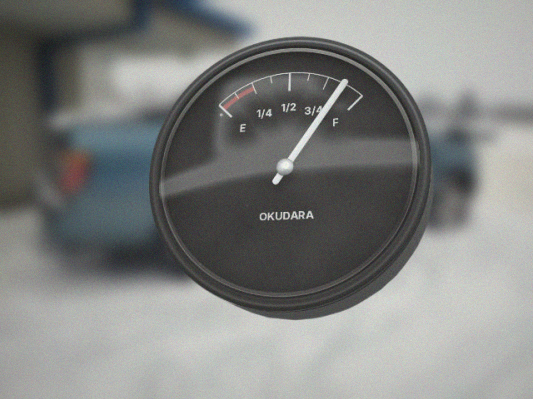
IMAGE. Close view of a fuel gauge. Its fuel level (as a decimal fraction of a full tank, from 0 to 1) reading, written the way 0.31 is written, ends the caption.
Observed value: 0.875
